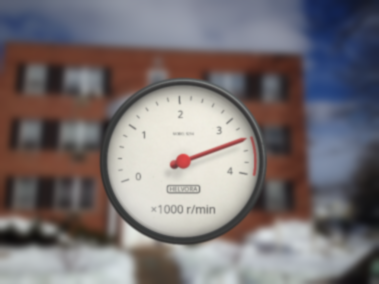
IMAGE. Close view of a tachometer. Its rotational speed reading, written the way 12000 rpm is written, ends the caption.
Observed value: 3400 rpm
